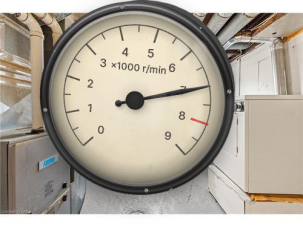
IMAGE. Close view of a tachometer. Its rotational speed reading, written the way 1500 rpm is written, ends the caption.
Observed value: 7000 rpm
